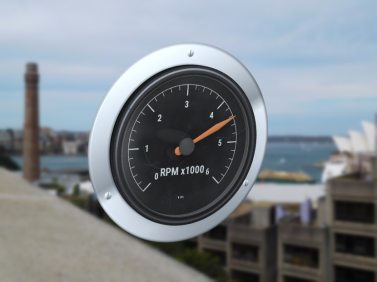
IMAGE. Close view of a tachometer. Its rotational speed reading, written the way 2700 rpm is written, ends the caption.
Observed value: 4400 rpm
